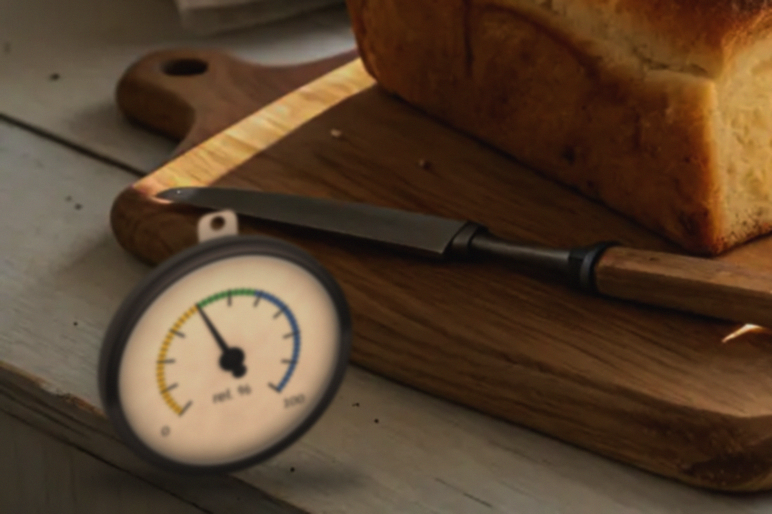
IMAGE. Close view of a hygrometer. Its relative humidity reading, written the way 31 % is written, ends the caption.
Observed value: 40 %
